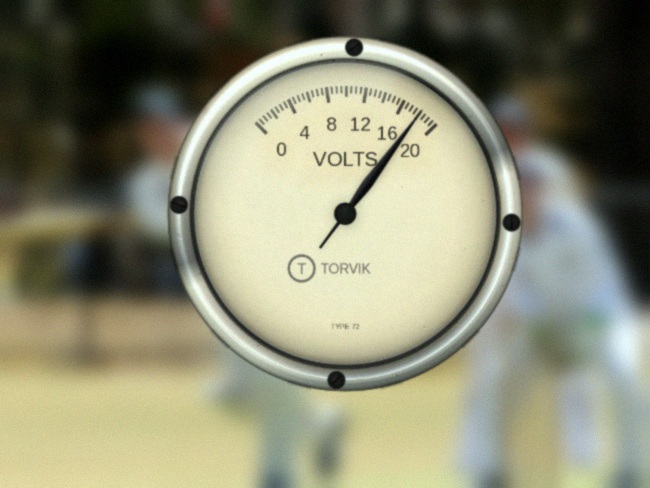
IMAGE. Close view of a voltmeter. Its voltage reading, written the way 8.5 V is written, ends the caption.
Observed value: 18 V
